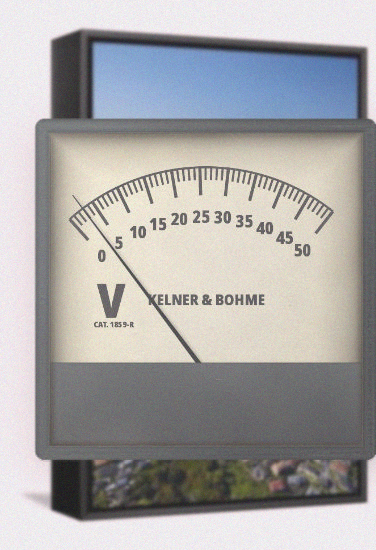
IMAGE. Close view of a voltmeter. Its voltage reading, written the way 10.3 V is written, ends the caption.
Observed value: 3 V
